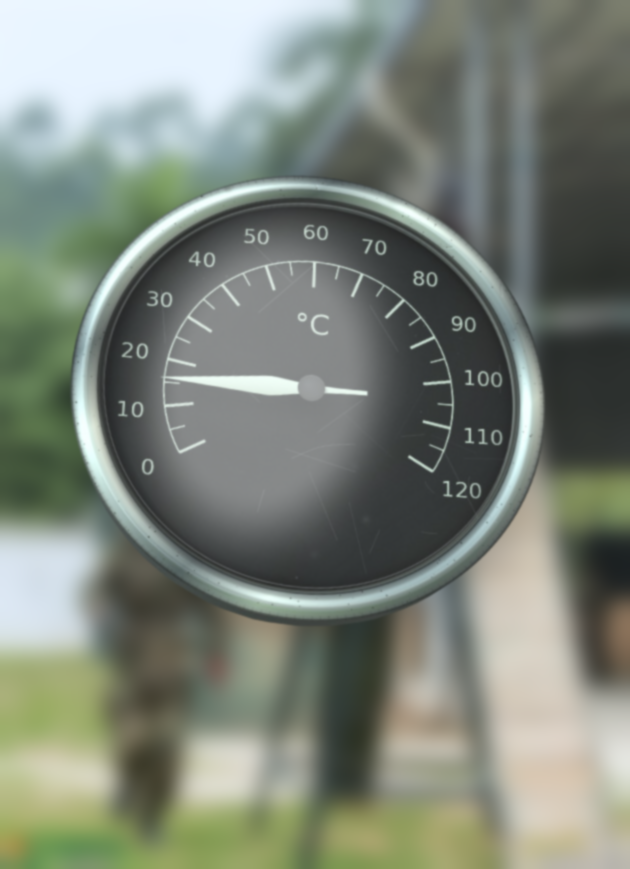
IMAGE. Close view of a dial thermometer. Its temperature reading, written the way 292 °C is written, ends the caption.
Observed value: 15 °C
